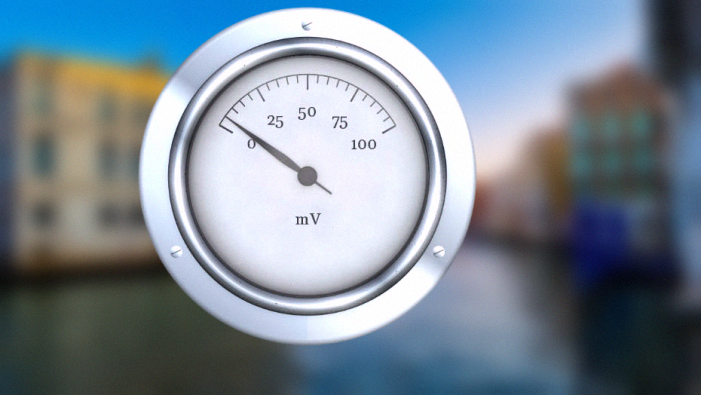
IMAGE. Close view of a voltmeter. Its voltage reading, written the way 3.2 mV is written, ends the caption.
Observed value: 5 mV
